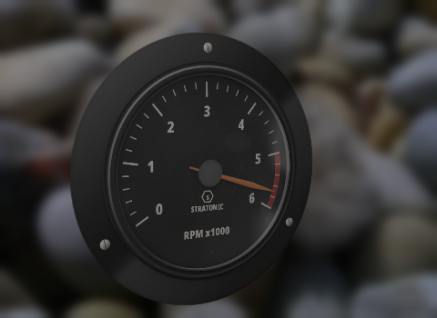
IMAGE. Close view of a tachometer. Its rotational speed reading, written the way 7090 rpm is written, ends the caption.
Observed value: 5700 rpm
